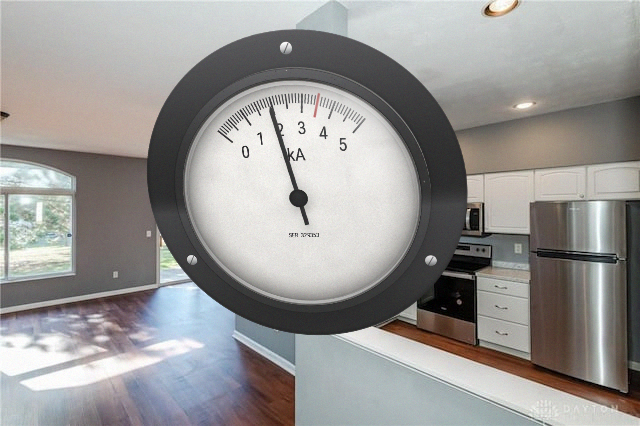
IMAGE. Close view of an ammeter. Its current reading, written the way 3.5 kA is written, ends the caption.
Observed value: 2 kA
